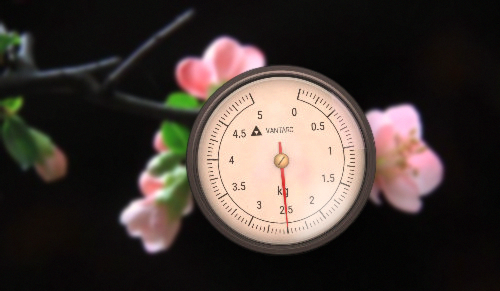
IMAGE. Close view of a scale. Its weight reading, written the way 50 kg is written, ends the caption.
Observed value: 2.5 kg
